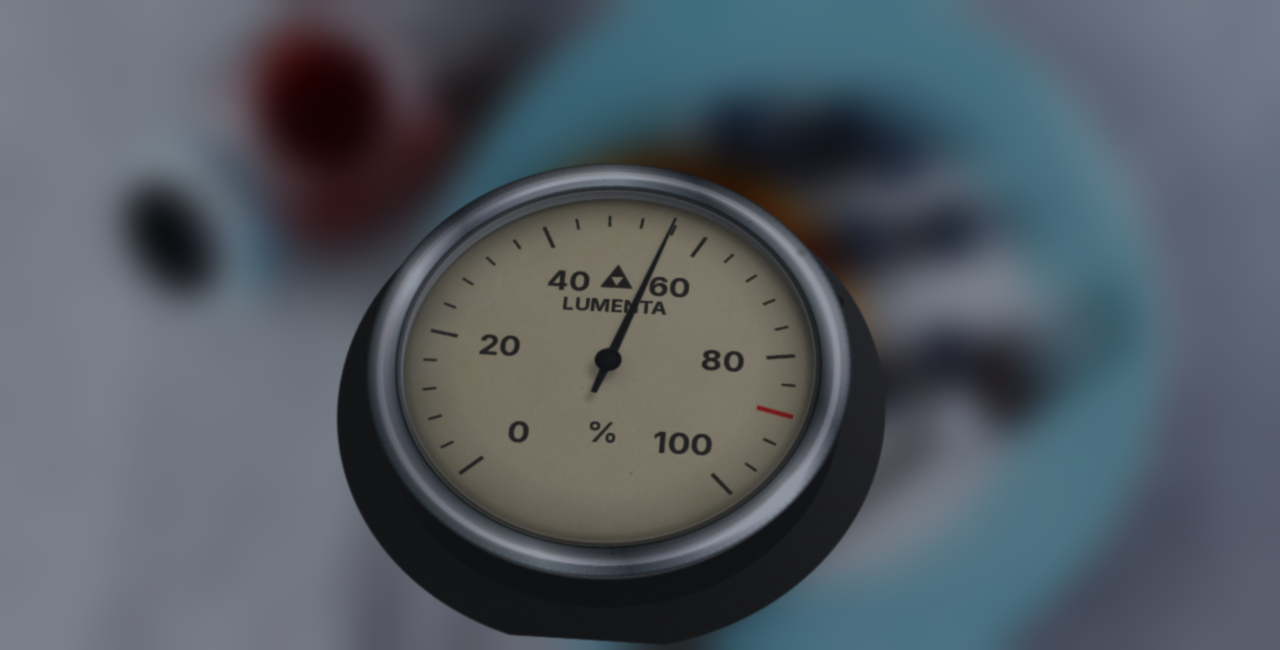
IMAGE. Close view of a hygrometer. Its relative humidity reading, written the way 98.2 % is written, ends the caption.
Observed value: 56 %
